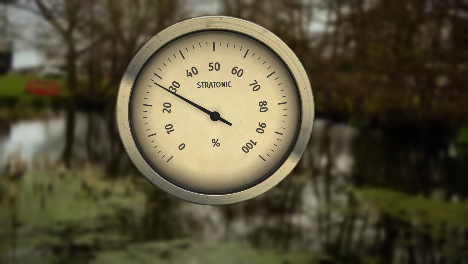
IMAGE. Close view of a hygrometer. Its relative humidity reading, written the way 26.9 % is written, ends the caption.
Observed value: 28 %
